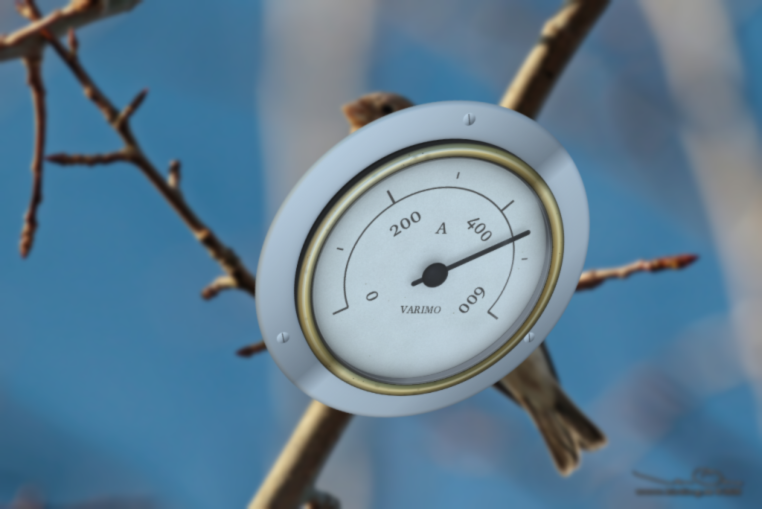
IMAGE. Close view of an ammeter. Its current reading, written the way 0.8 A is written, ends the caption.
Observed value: 450 A
